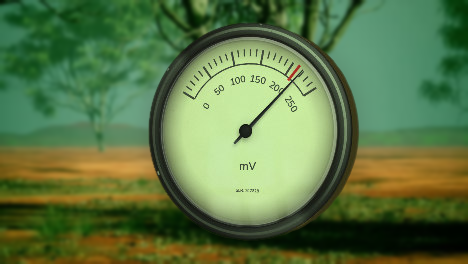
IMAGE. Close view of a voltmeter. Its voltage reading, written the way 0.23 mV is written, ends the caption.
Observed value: 220 mV
